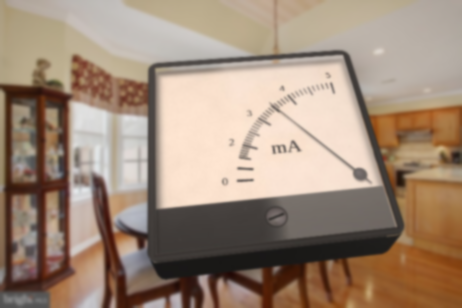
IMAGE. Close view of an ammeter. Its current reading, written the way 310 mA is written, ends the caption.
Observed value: 3.5 mA
